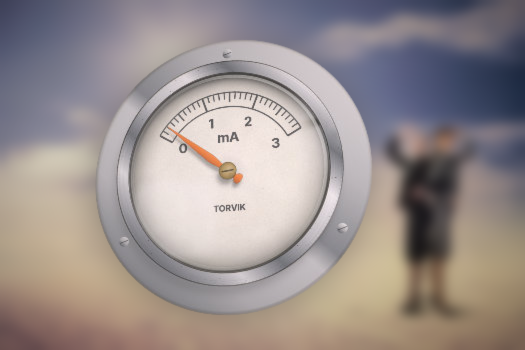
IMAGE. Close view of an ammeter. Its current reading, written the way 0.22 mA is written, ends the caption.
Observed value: 0.2 mA
